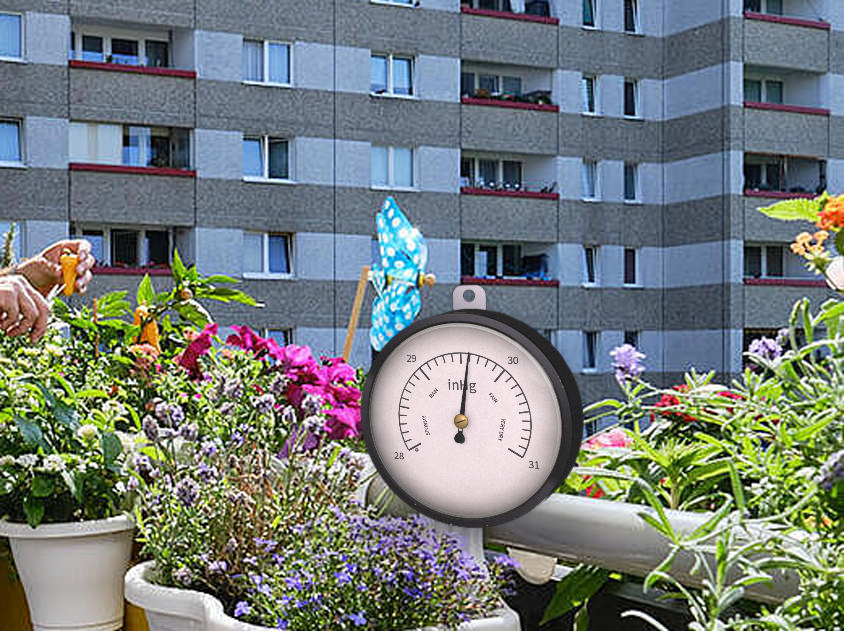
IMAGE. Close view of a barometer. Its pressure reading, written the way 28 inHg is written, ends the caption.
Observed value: 29.6 inHg
